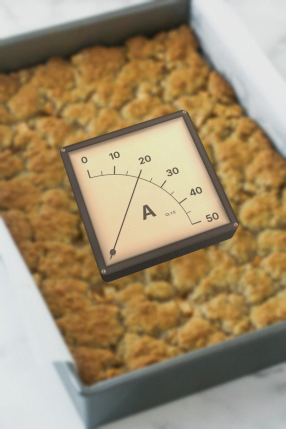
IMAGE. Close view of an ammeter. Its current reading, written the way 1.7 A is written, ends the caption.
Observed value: 20 A
